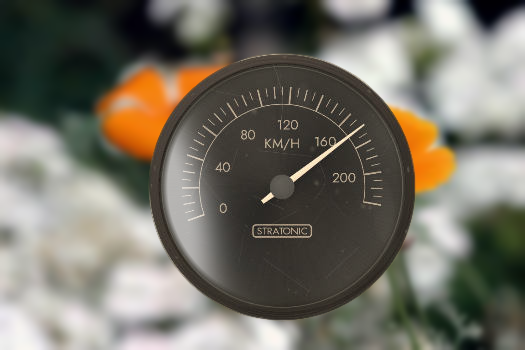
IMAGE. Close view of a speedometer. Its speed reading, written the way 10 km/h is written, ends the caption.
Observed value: 170 km/h
